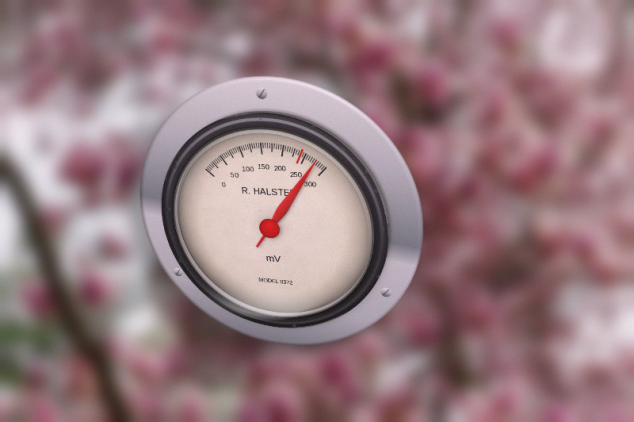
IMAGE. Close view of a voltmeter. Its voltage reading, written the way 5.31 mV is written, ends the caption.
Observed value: 275 mV
